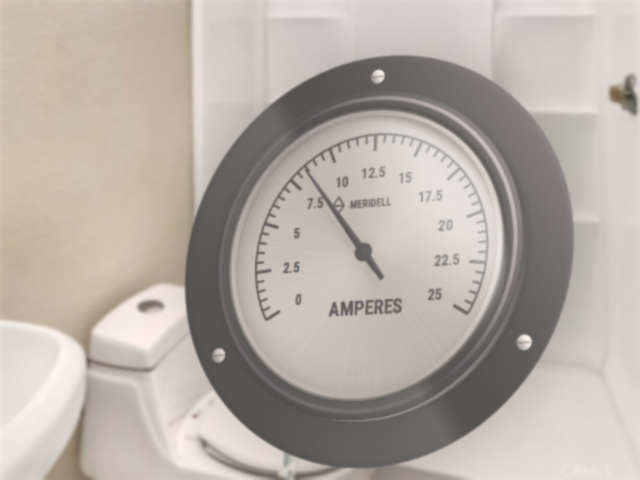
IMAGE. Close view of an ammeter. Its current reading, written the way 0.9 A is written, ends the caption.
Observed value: 8.5 A
